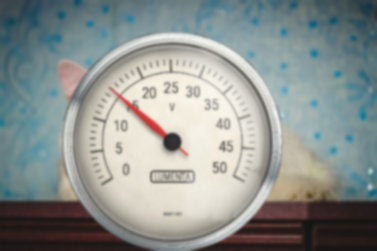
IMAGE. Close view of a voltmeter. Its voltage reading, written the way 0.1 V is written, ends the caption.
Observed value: 15 V
